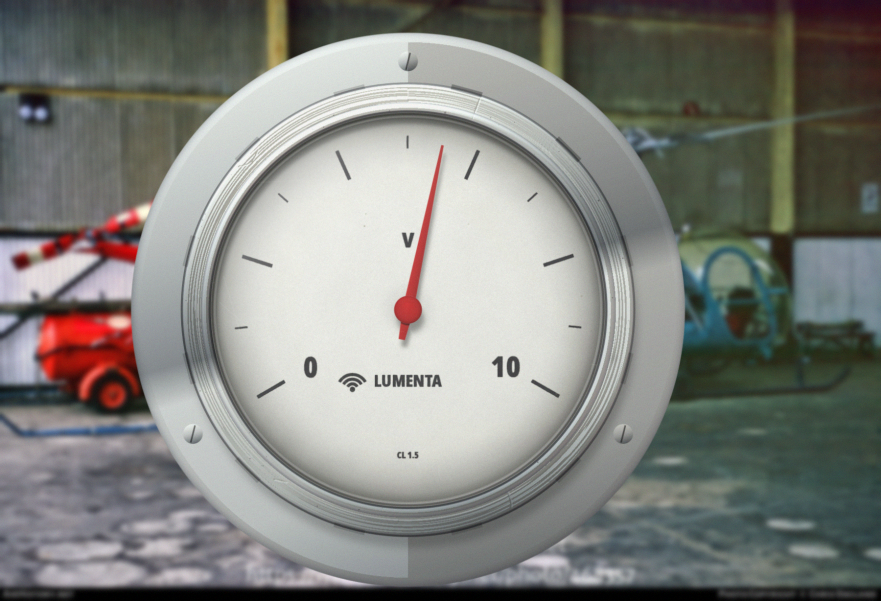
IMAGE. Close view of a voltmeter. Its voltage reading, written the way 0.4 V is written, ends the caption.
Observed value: 5.5 V
